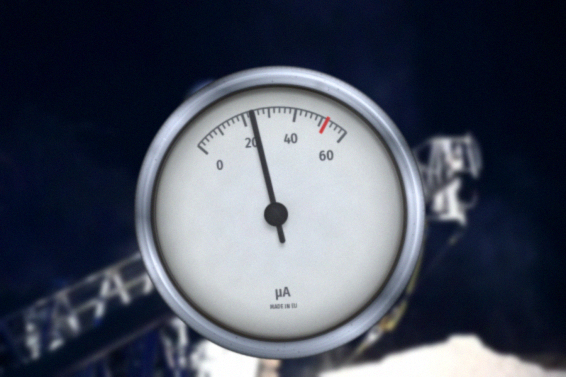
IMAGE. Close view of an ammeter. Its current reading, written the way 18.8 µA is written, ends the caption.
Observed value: 24 µA
